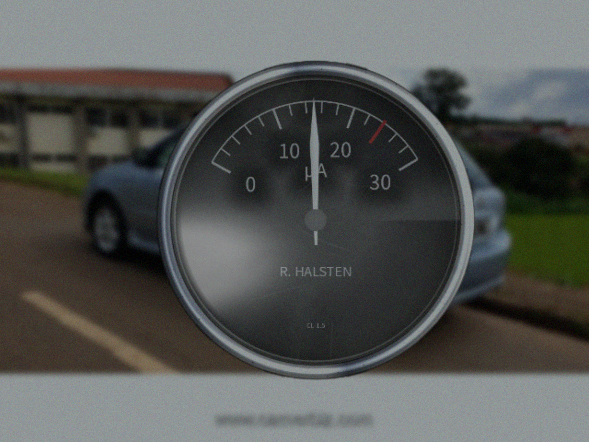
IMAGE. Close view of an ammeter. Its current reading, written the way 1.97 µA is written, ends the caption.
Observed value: 15 µA
